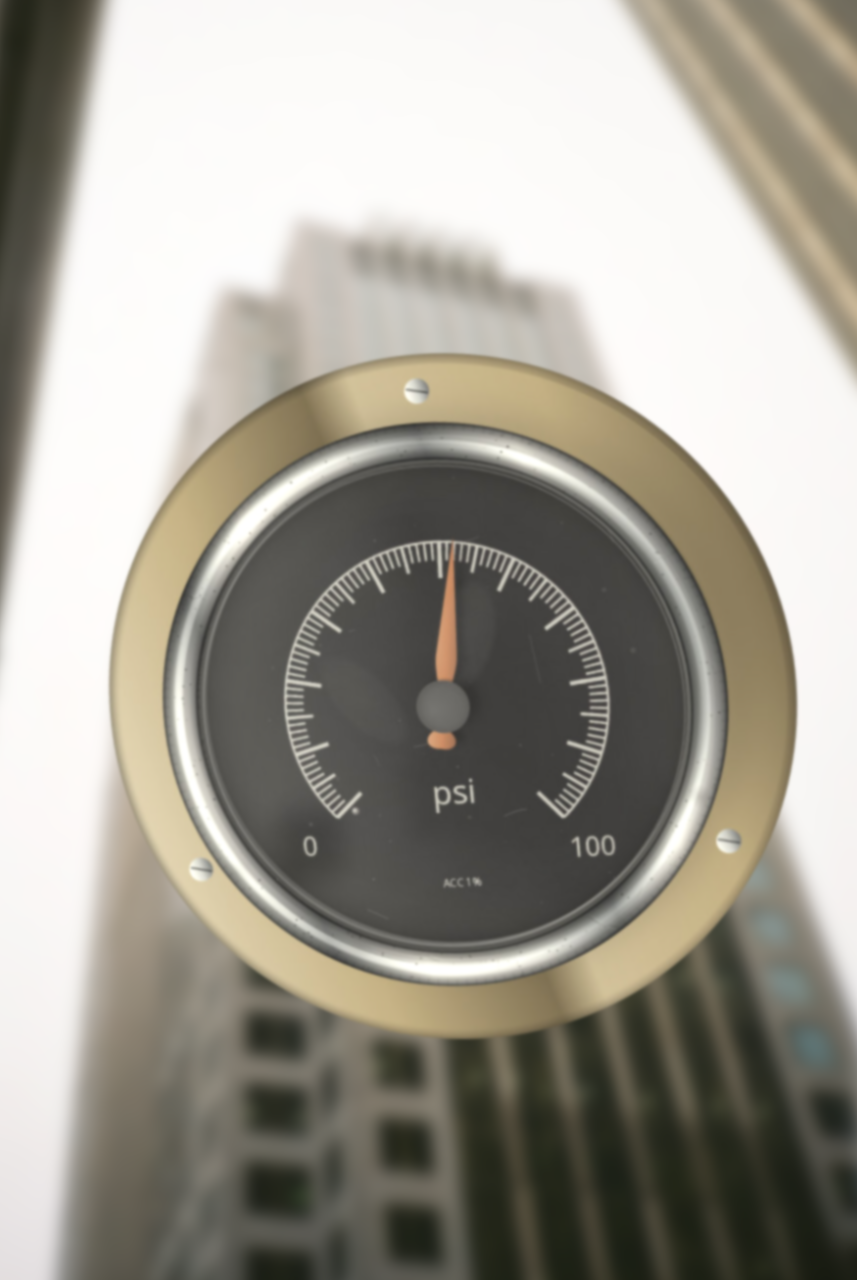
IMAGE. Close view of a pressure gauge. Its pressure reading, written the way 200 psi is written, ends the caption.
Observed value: 52 psi
